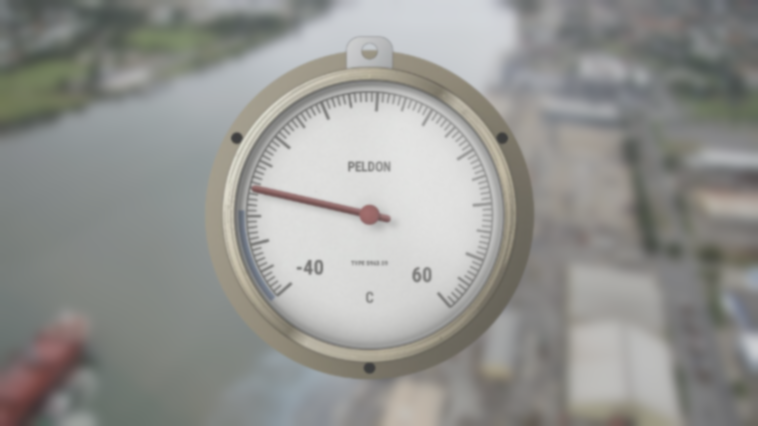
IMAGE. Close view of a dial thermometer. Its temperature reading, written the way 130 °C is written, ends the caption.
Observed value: -20 °C
